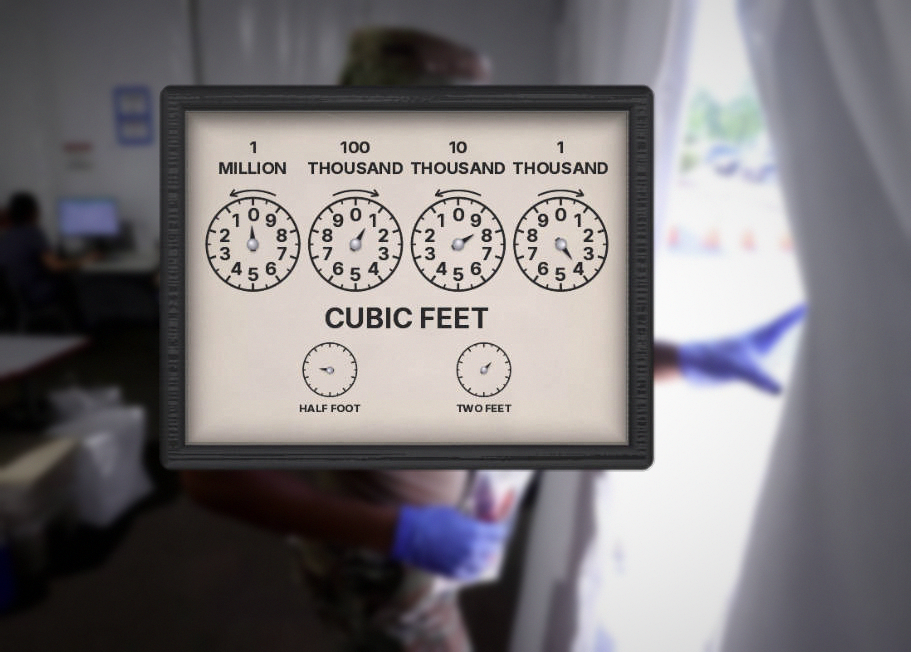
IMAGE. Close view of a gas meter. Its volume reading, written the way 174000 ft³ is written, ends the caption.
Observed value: 8400 ft³
